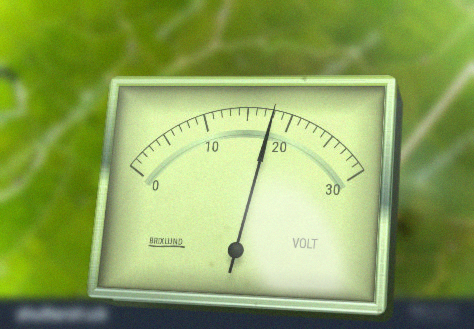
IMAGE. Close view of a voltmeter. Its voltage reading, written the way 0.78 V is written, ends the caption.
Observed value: 18 V
